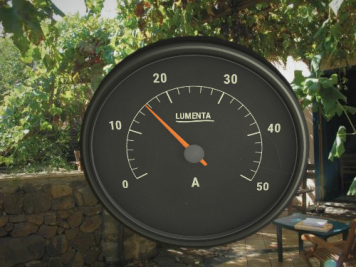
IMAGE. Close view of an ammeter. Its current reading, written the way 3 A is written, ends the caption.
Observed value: 16 A
